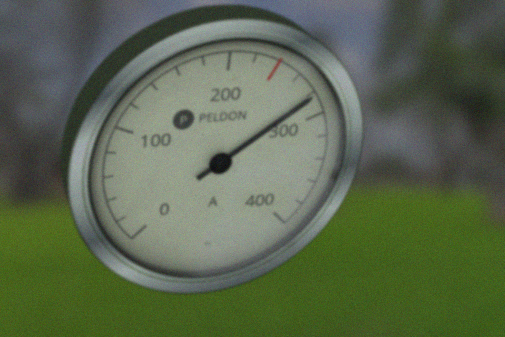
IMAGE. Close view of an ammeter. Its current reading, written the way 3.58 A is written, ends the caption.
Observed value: 280 A
